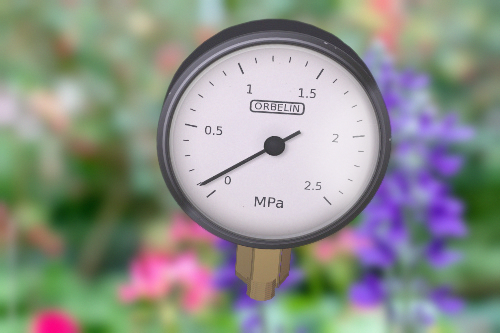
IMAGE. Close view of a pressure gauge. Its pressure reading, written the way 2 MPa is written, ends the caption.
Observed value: 0.1 MPa
